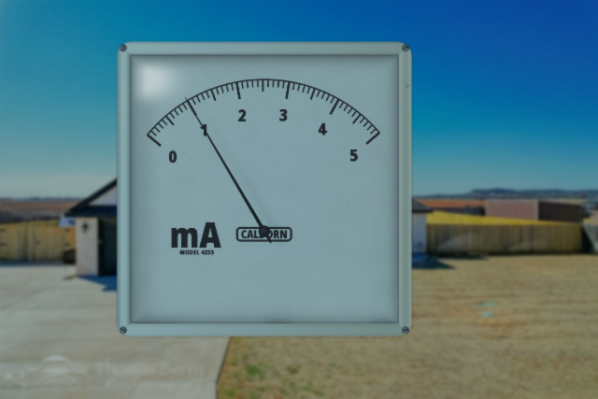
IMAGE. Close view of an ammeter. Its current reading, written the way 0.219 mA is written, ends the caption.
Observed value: 1 mA
